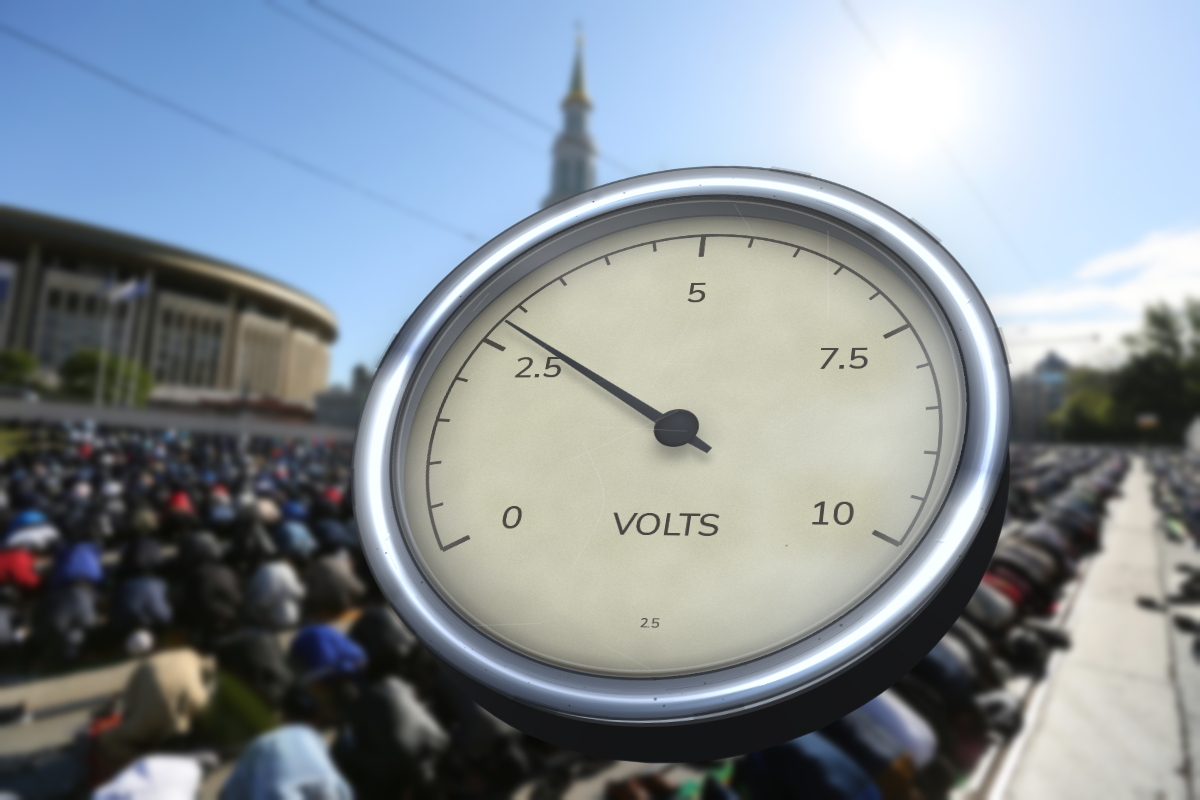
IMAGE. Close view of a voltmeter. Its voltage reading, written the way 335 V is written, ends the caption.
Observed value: 2.75 V
